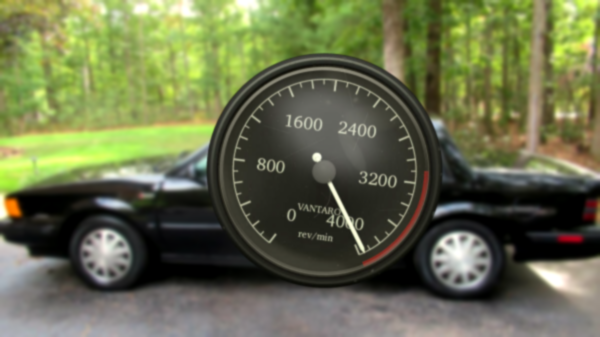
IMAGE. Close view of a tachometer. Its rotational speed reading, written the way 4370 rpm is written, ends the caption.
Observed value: 3950 rpm
